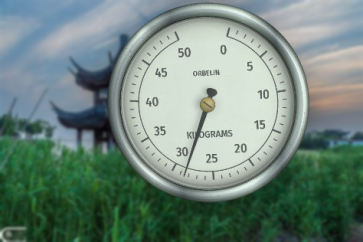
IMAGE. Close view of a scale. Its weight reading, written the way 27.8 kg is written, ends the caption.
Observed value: 28.5 kg
